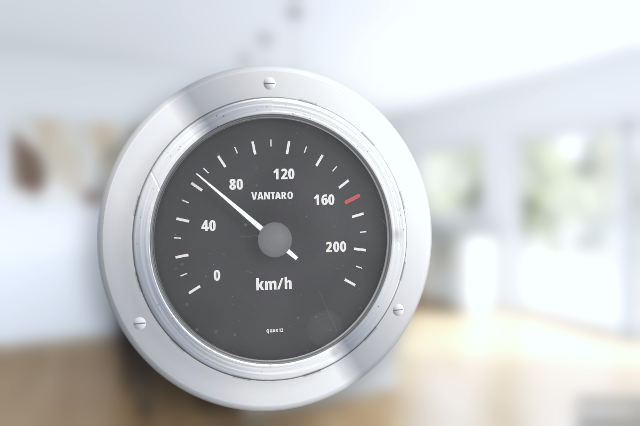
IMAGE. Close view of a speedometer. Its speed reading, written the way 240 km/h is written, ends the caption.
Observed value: 65 km/h
